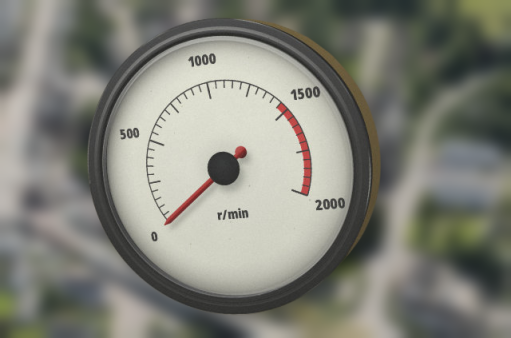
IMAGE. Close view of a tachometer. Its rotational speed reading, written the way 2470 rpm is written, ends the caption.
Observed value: 0 rpm
